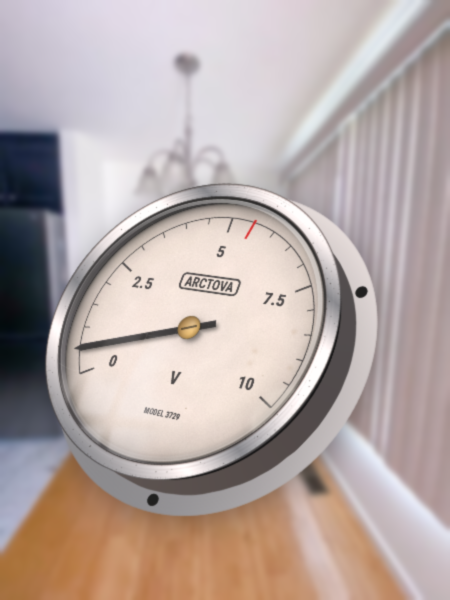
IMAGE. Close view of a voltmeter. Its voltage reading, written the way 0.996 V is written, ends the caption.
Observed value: 0.5 V
